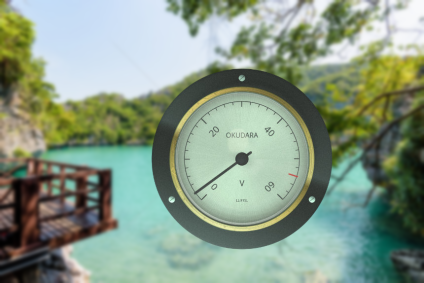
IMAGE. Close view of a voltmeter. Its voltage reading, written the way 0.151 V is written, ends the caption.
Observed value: 2 V
